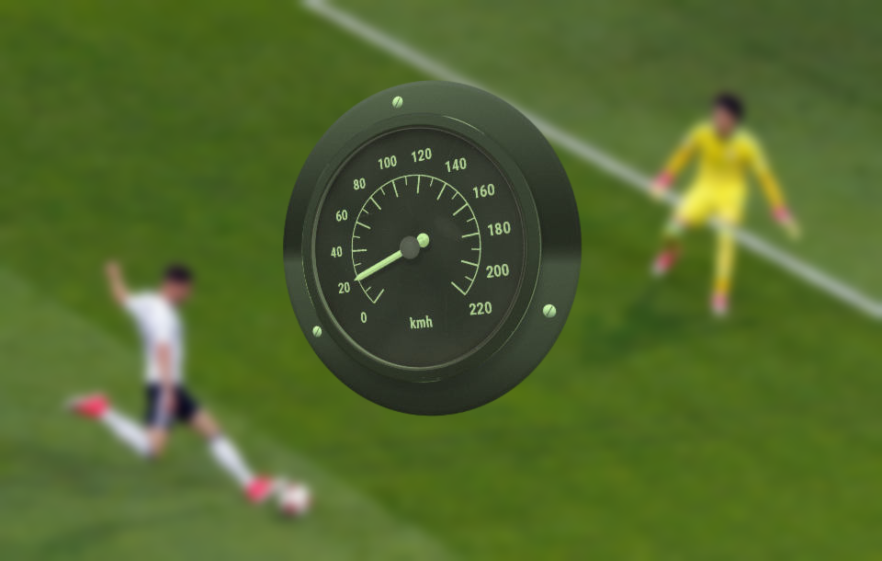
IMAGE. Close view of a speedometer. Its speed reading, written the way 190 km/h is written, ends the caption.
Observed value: 20 km/h
